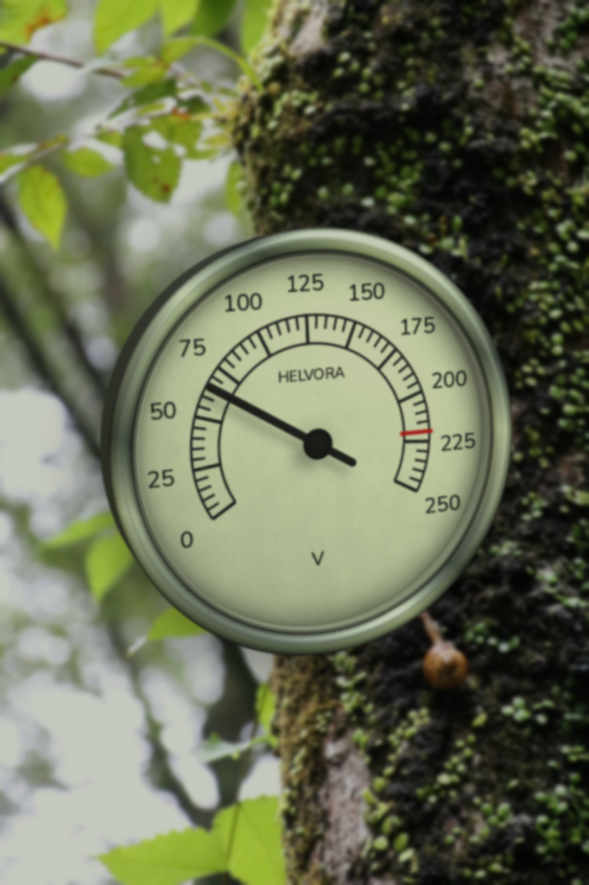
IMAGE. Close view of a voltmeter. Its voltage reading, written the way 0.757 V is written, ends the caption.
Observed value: 65 V
